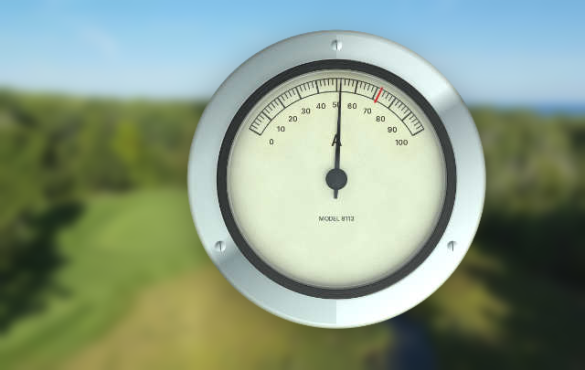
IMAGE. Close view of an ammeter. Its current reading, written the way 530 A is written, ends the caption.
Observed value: 52 A
